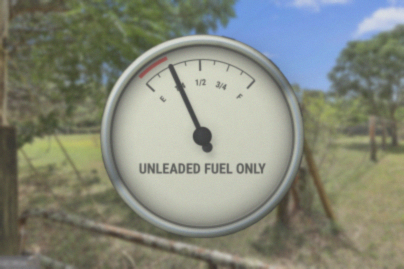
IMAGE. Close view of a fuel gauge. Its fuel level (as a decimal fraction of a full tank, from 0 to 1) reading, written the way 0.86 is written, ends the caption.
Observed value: 0.25
